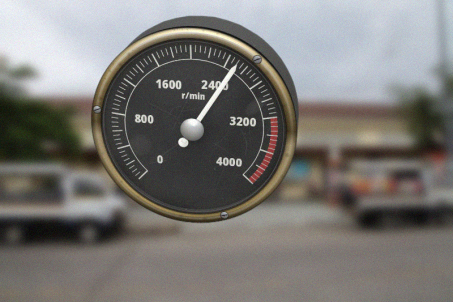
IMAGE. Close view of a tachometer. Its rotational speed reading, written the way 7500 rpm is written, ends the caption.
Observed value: 2500 rpm
